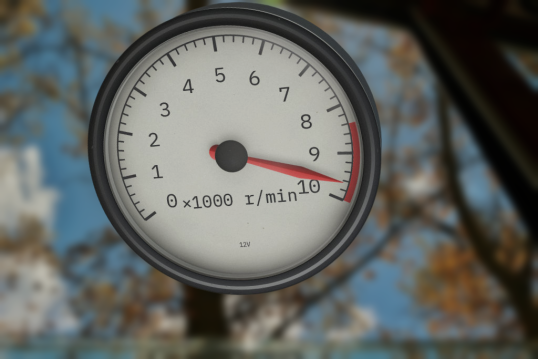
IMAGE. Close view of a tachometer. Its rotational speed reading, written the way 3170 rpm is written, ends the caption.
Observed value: 9600 rpm
